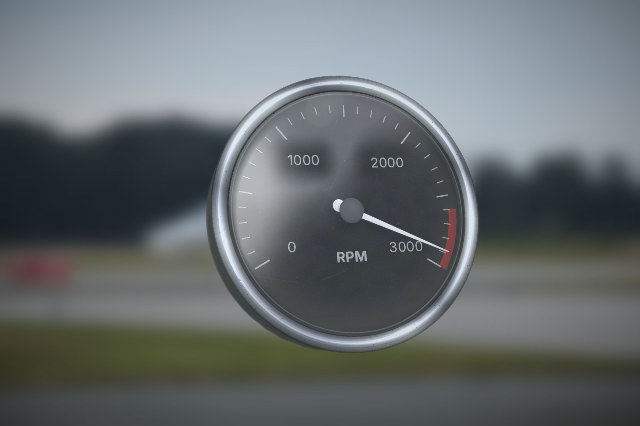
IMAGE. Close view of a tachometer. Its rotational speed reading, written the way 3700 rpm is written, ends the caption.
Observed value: 2900 rpm
